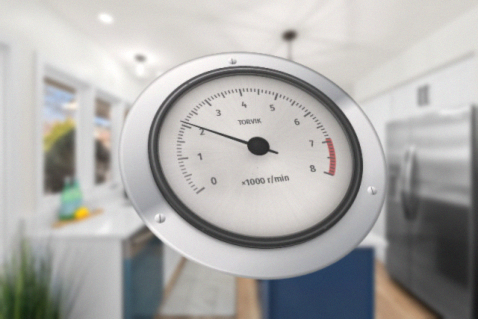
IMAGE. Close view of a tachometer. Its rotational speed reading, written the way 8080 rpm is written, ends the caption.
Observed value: 2000 rpm
